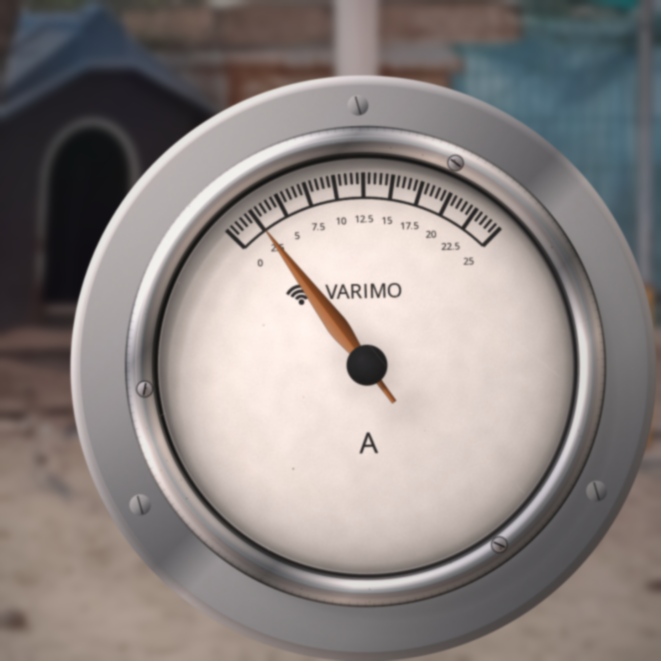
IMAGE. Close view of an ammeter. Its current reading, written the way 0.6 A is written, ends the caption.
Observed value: 2.5 A
